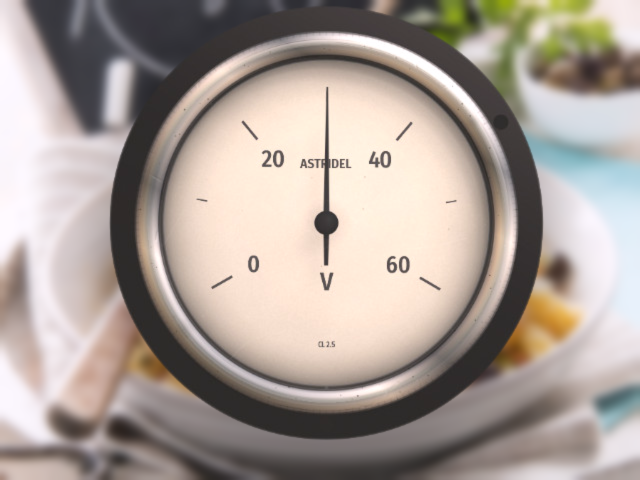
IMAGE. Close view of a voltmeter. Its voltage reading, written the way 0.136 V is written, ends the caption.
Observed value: 30 V
